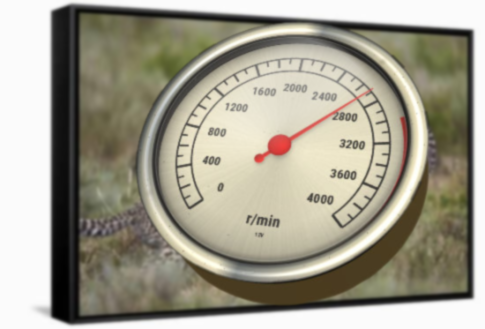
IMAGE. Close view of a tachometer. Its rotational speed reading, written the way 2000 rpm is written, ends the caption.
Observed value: 2700 rpm
